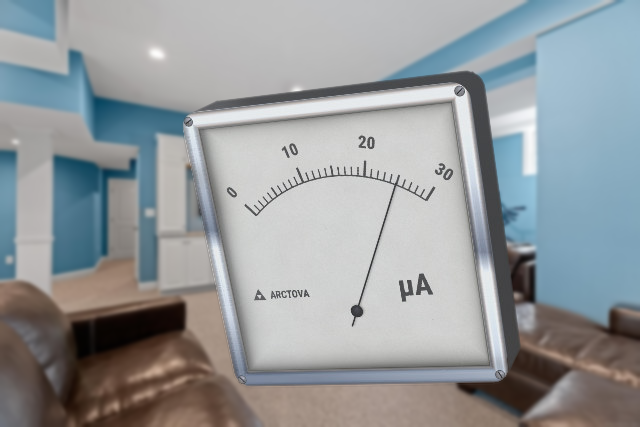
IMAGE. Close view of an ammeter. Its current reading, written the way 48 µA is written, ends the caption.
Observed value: 25 µA
